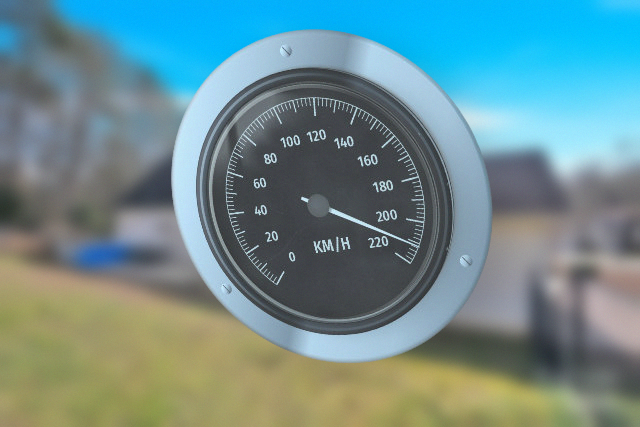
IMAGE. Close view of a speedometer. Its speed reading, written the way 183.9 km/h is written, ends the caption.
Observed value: 210 km/h
